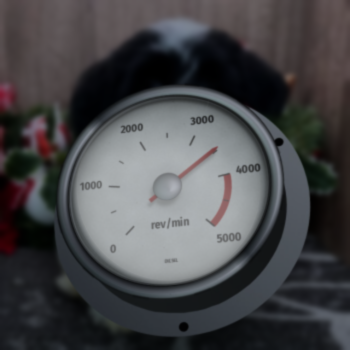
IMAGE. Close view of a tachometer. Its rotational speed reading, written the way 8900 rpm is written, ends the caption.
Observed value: 3500 rpm
